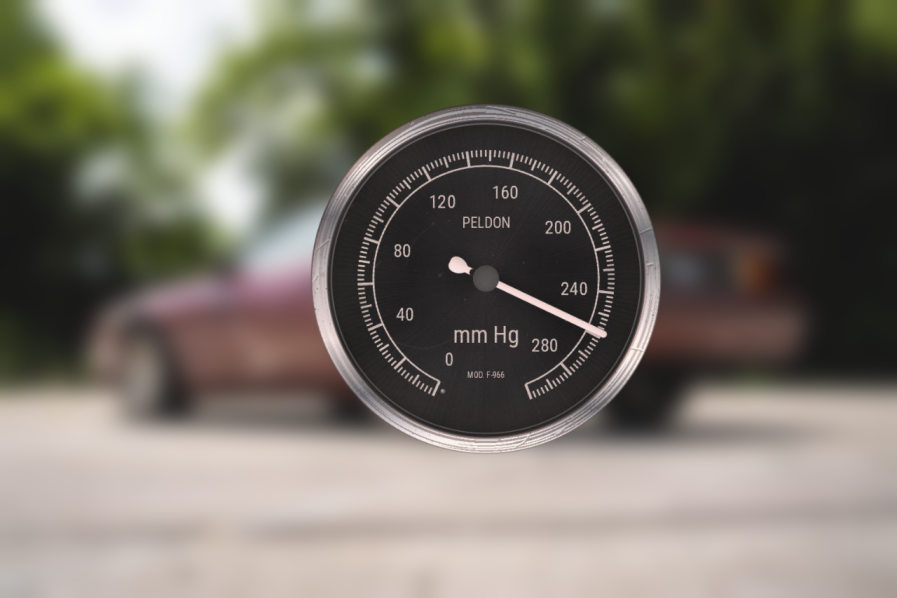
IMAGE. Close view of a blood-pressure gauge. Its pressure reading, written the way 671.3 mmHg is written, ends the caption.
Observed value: 258 mmHg
